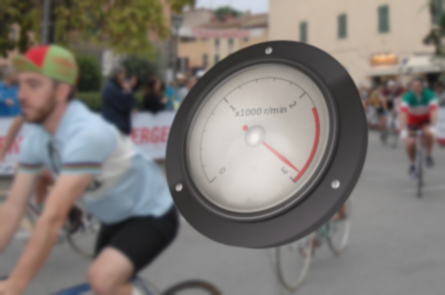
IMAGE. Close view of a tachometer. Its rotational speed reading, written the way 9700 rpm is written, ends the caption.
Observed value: 2900 rpm
